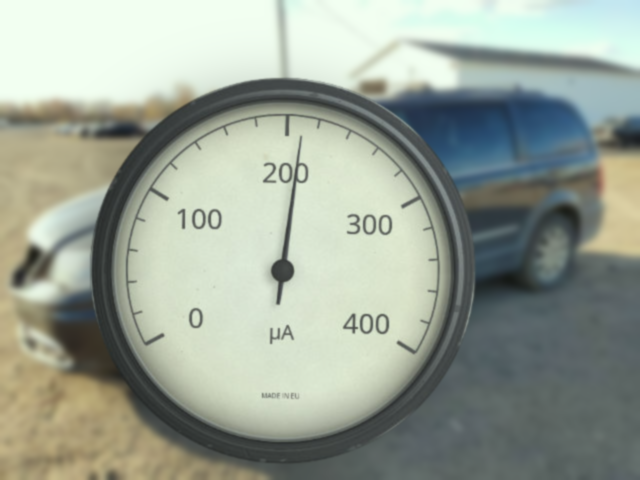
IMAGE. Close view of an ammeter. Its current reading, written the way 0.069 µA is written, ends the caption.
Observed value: 210 µA
